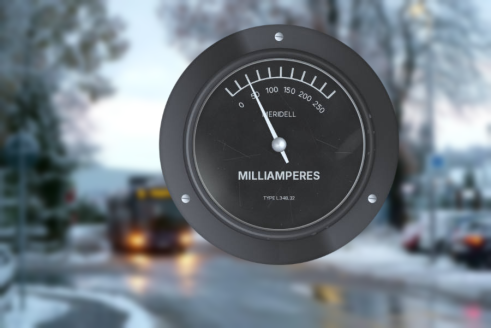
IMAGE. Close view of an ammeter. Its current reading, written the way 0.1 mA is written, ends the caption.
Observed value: 50 mA
